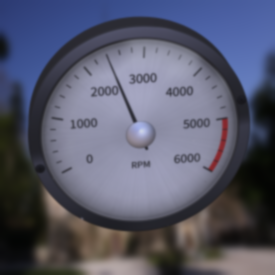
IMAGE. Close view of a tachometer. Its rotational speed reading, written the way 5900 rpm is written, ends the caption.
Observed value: 2400 rpm
